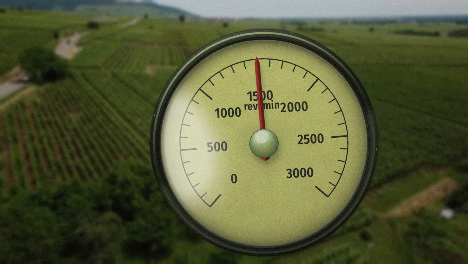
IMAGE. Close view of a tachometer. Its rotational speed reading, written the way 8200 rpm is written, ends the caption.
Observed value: 1500 rpm
